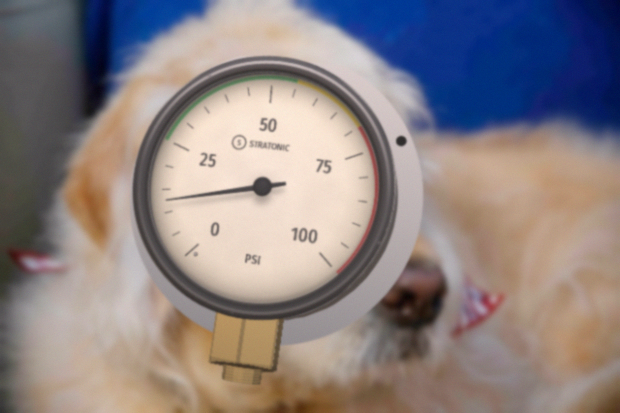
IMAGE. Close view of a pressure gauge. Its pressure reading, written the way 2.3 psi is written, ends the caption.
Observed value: 12.5 psi
